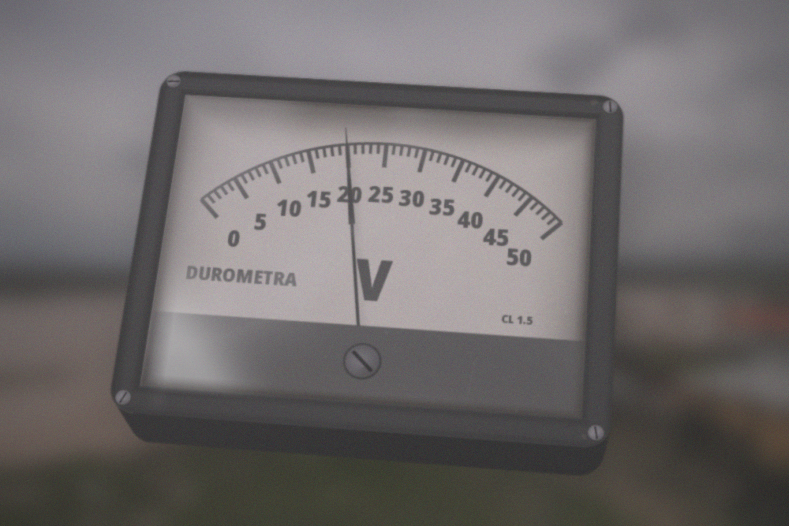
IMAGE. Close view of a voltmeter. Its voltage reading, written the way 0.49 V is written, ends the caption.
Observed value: 20 V
